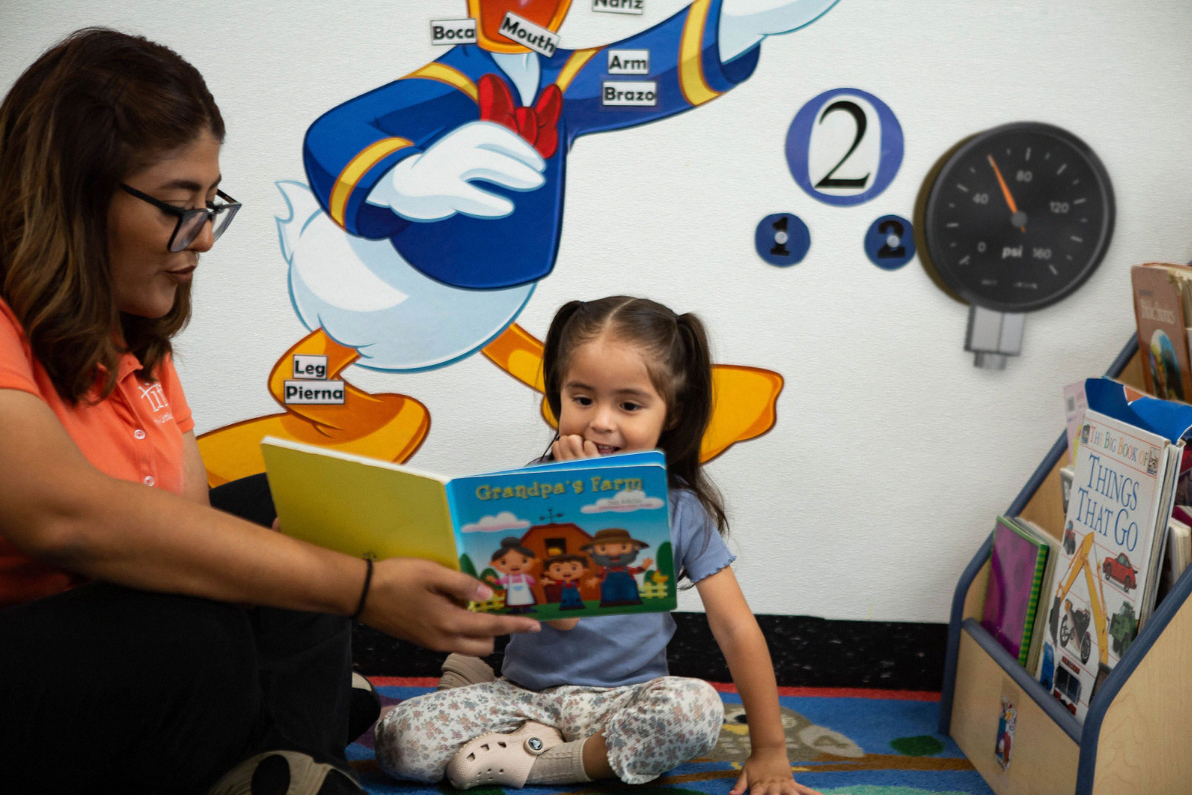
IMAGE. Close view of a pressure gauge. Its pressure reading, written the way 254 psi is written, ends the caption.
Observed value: 60 psi
